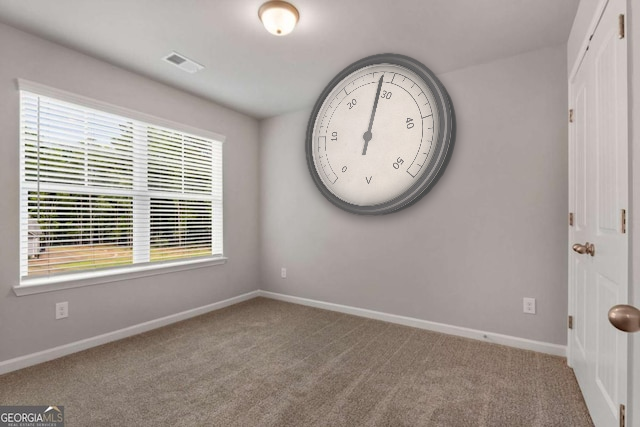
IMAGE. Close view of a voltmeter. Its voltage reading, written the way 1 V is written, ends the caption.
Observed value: 28 V
